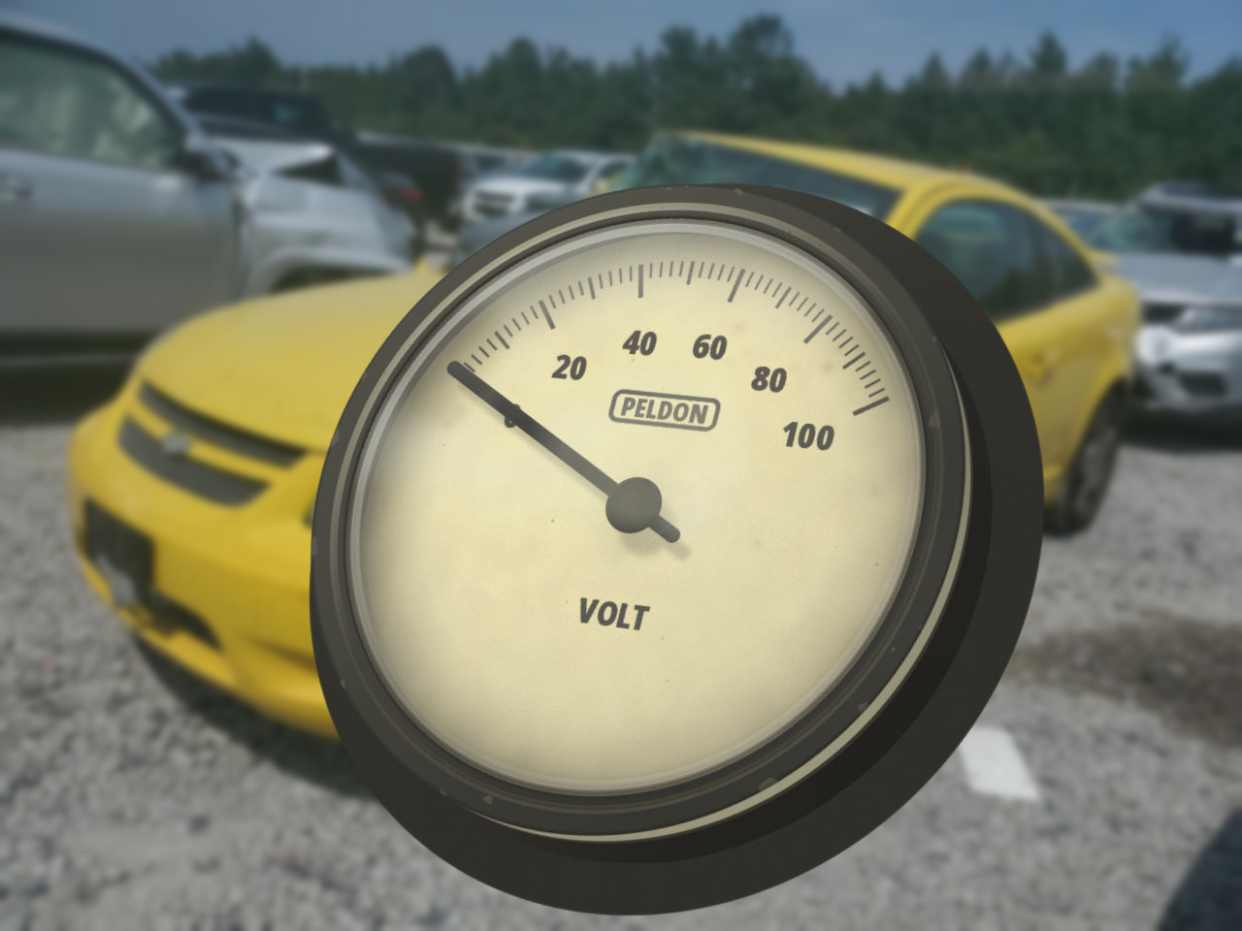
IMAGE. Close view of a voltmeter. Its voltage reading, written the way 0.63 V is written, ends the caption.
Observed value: 0 V
